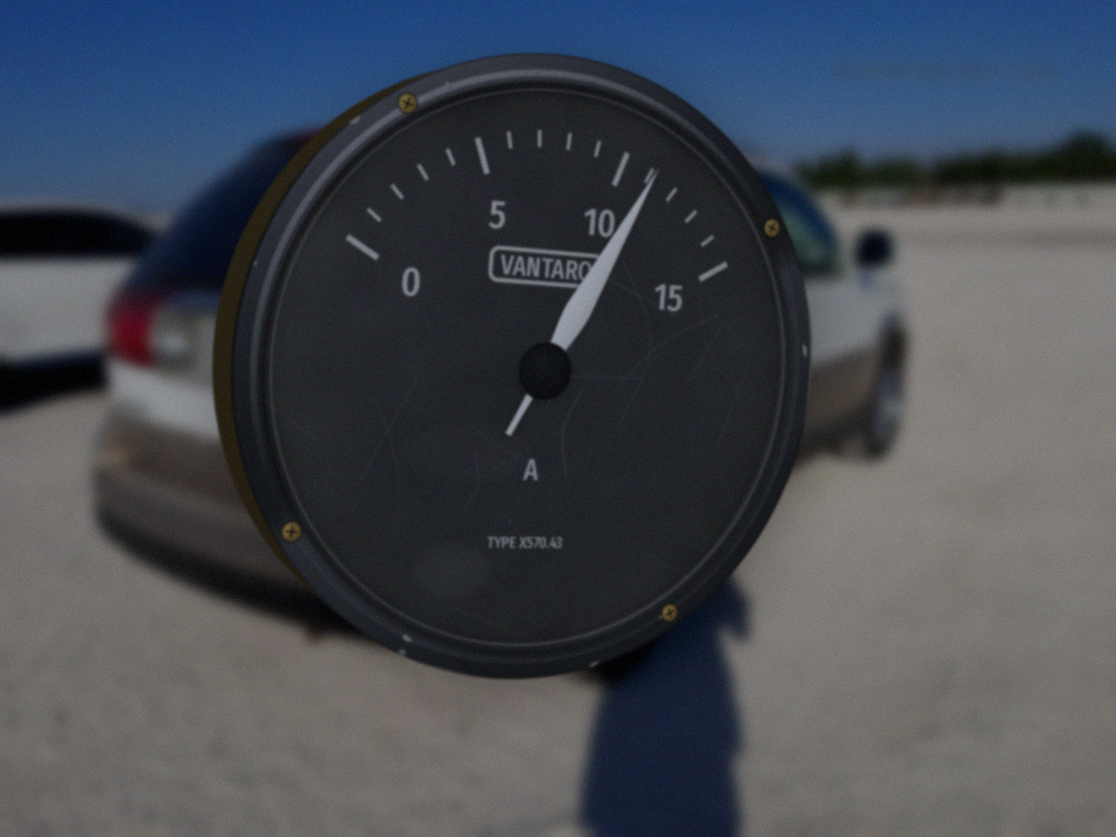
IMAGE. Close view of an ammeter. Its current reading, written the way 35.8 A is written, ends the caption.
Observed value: 11 A
